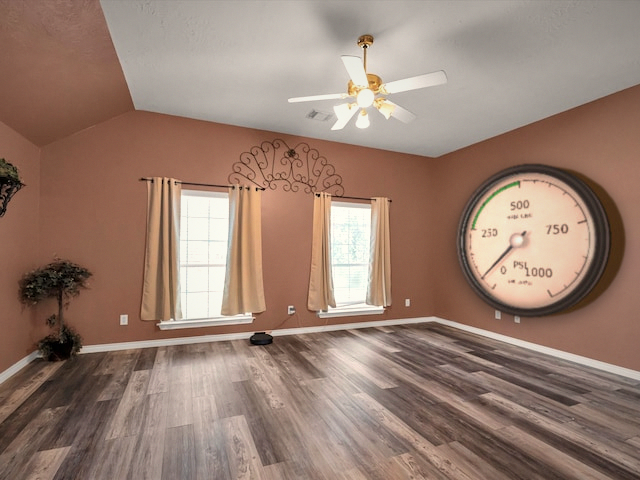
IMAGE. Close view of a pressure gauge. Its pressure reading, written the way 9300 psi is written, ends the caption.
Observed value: 50 psi
